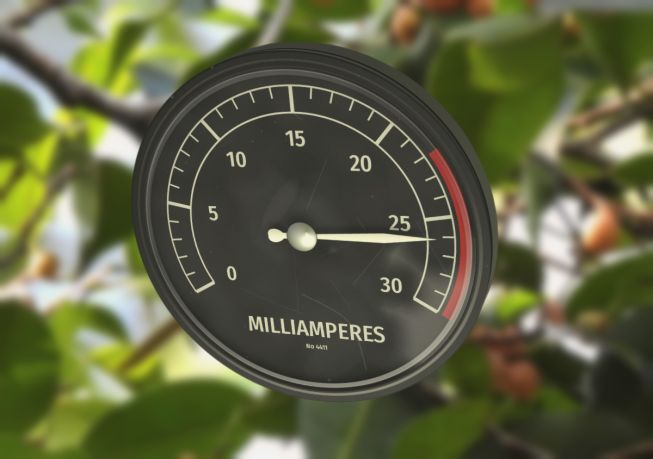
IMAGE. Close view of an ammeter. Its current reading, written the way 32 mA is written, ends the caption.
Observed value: 26 mA
